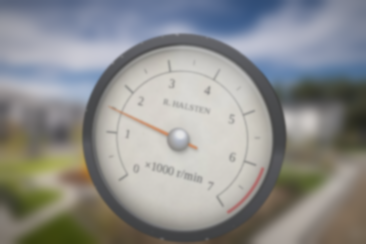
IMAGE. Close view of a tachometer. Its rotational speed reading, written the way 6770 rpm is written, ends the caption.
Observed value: 1500 rpm
